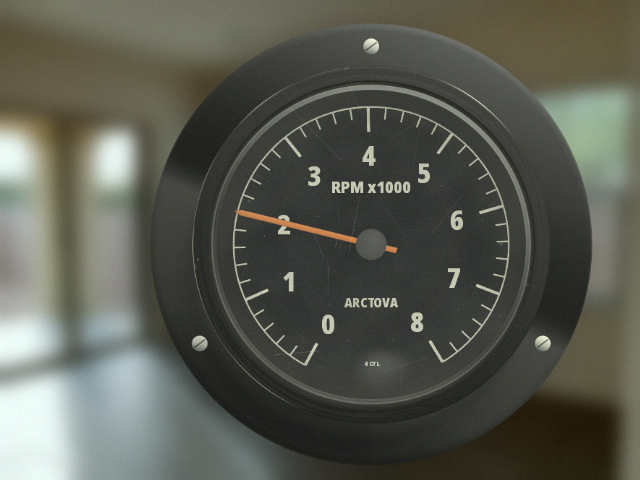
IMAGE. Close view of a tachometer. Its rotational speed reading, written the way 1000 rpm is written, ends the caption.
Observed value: 2000 rpm
